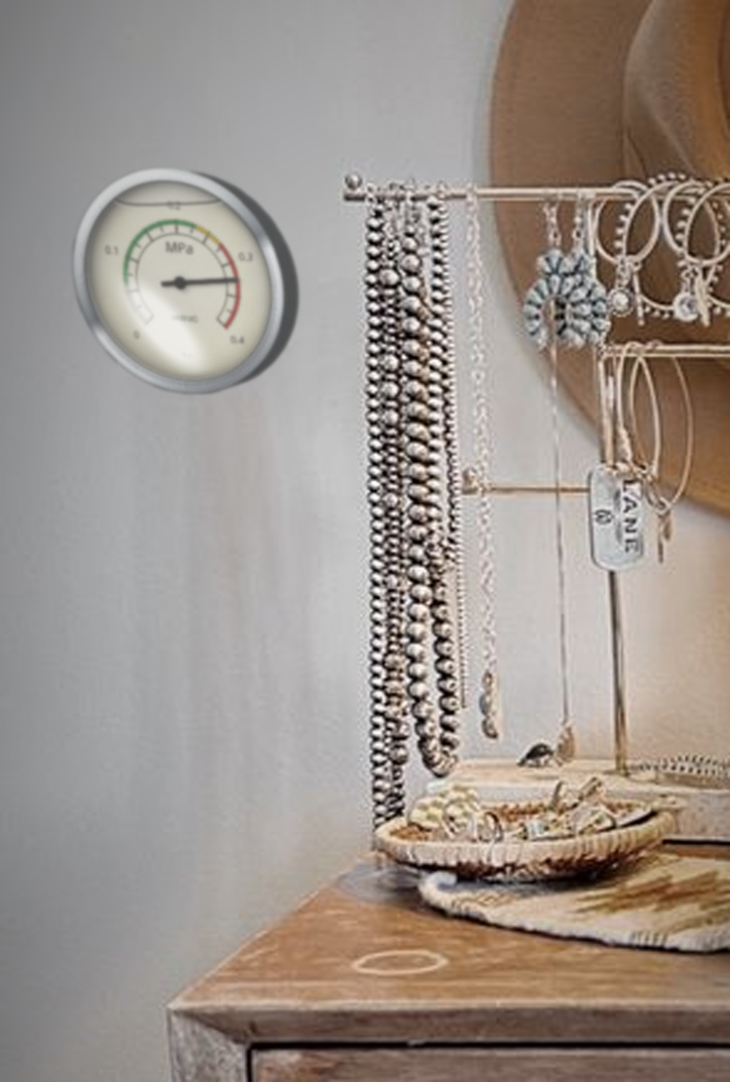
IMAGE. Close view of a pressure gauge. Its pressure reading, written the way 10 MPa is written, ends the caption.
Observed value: 0.325 MPa
